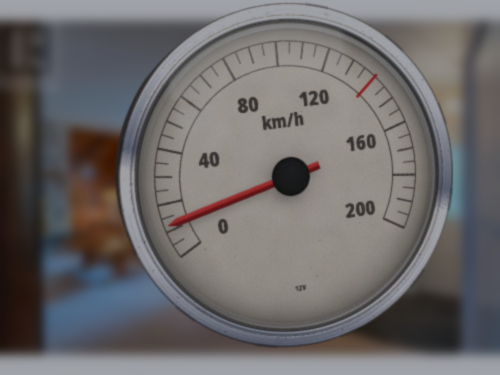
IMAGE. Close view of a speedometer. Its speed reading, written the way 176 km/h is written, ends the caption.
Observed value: 12.5 km/h
